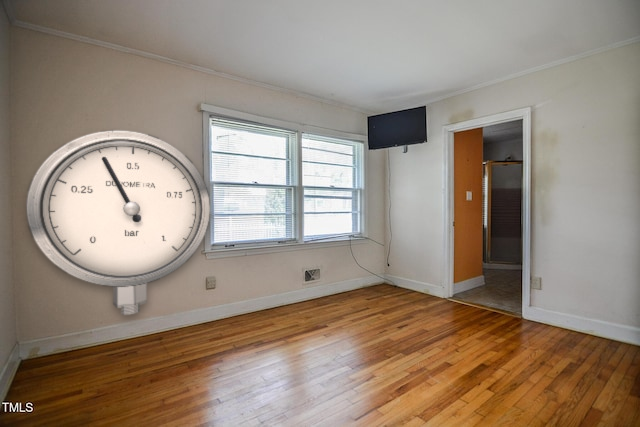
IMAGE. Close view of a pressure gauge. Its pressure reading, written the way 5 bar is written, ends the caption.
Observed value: 0.4 bar
